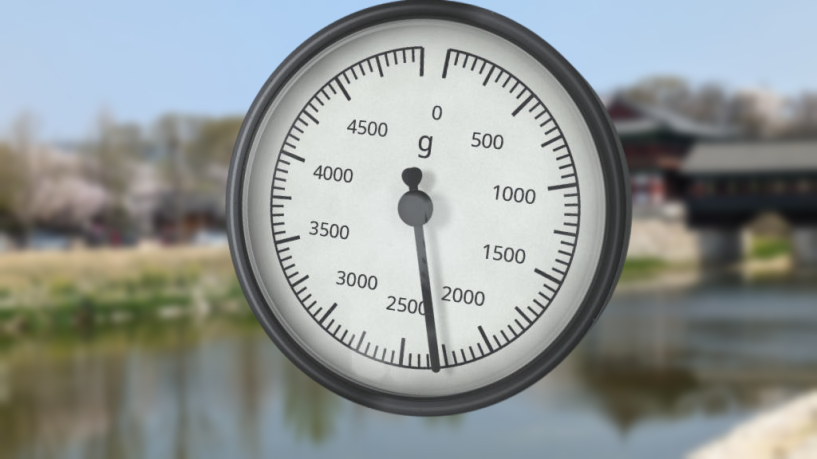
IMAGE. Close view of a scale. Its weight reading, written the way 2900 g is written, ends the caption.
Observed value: 2300 g
